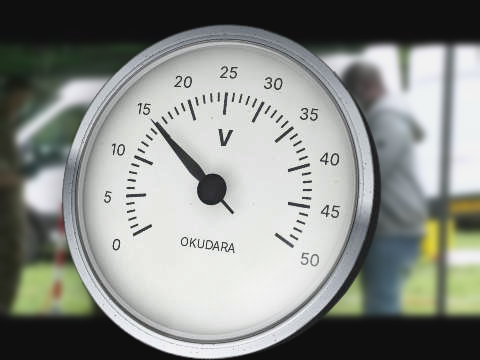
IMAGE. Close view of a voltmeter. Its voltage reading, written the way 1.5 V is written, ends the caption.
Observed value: 15 V
